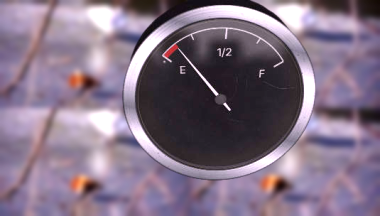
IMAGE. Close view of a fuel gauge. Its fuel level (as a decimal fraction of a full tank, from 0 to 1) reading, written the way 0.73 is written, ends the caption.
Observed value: 0.125
